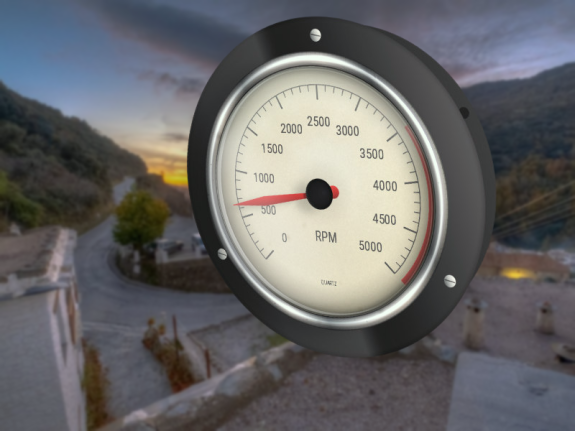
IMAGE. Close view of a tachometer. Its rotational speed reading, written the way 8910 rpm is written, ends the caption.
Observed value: 650 rpm
